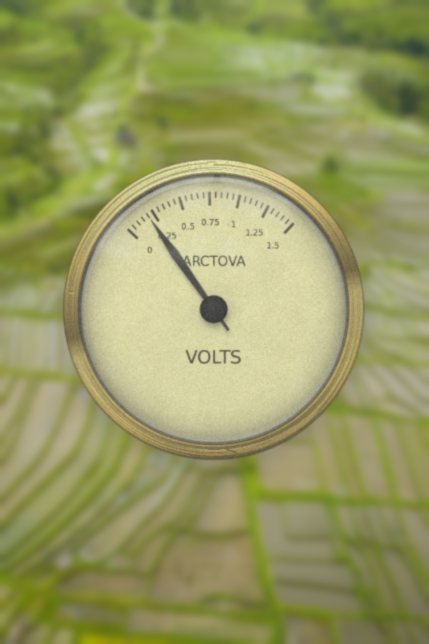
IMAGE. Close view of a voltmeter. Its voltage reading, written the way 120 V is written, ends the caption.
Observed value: 0.2 V
